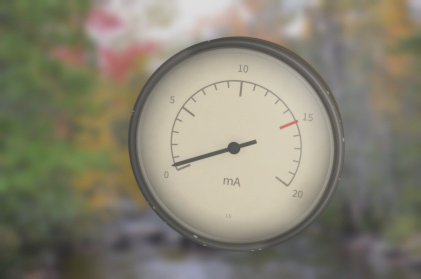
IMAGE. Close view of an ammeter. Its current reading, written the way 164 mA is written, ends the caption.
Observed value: 0.5 mA
